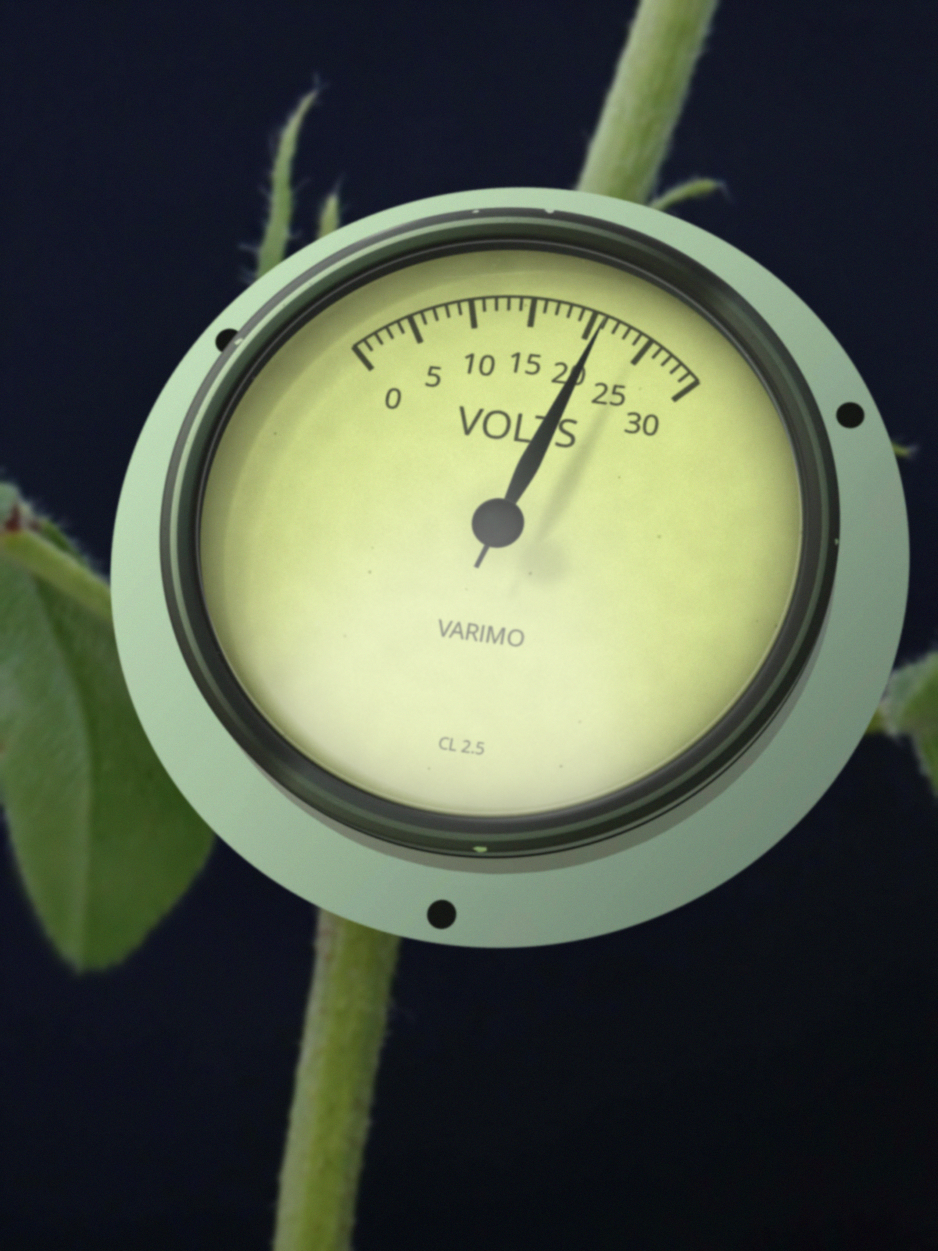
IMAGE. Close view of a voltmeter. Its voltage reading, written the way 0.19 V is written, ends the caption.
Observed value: 21 V
